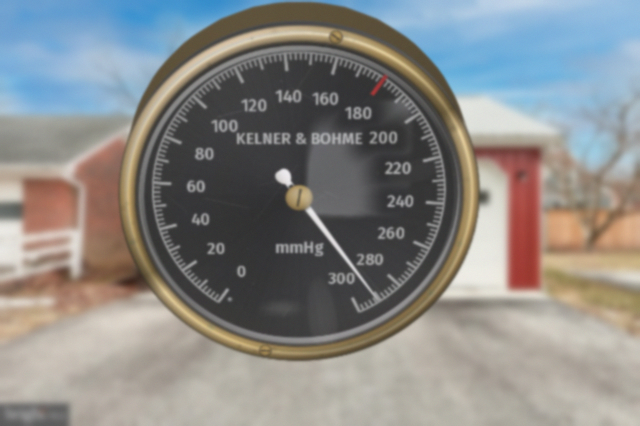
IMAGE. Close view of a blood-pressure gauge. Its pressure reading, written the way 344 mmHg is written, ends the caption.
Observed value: 290 mmHg
